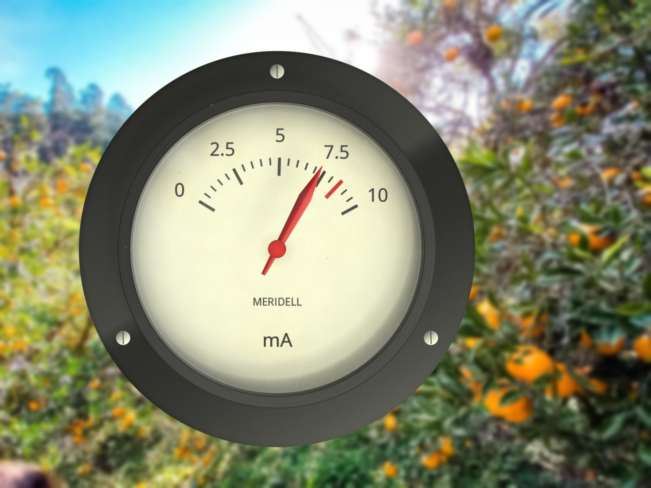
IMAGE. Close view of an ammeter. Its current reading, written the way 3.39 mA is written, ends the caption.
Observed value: 7.25 mA
